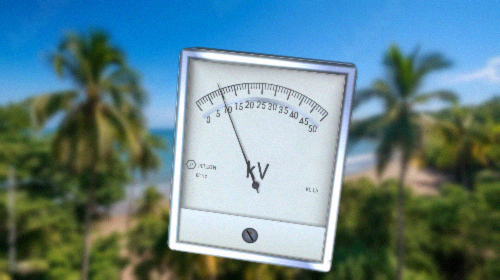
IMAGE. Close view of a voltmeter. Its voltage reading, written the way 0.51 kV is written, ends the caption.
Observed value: 10 kV
